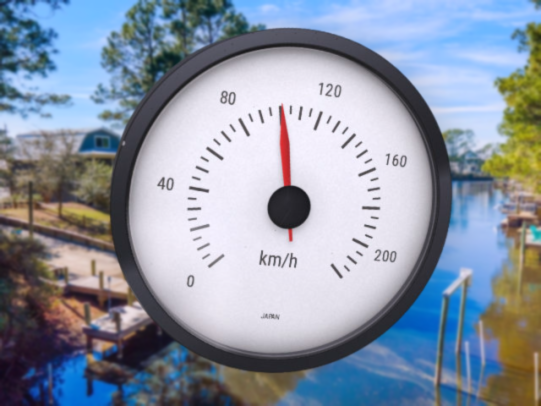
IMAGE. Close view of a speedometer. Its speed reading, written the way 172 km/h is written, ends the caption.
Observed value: 100 km/h
